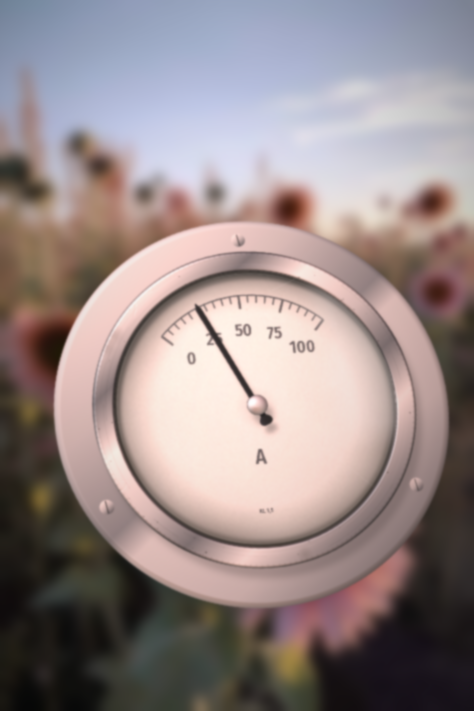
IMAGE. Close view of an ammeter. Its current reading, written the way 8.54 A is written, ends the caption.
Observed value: 25 A
